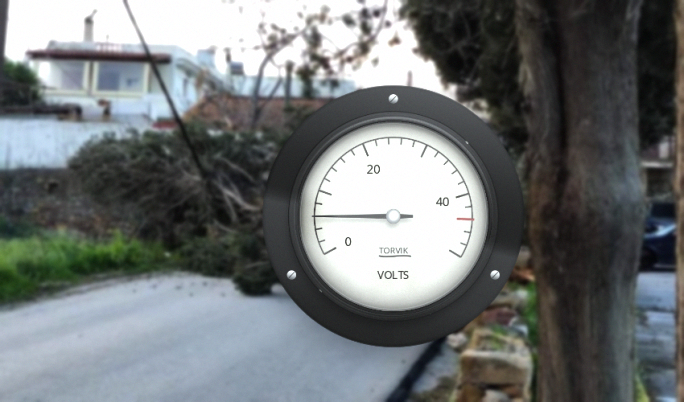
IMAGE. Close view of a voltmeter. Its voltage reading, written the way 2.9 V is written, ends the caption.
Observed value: 6 V
